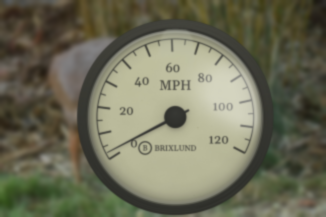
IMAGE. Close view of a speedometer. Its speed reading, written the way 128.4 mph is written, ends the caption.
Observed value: 2.5 mph
